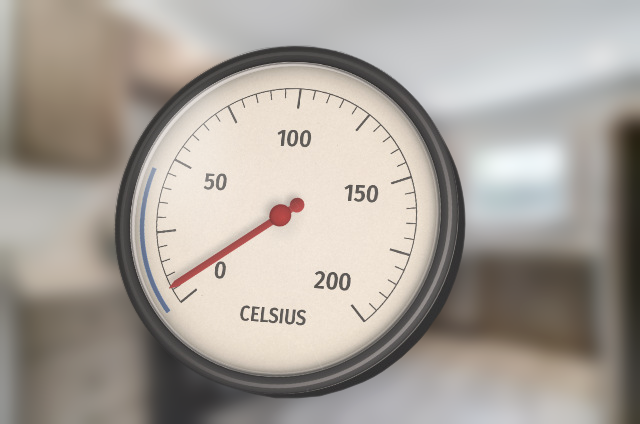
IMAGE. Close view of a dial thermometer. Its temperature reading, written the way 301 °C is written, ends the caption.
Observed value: 5 °C
